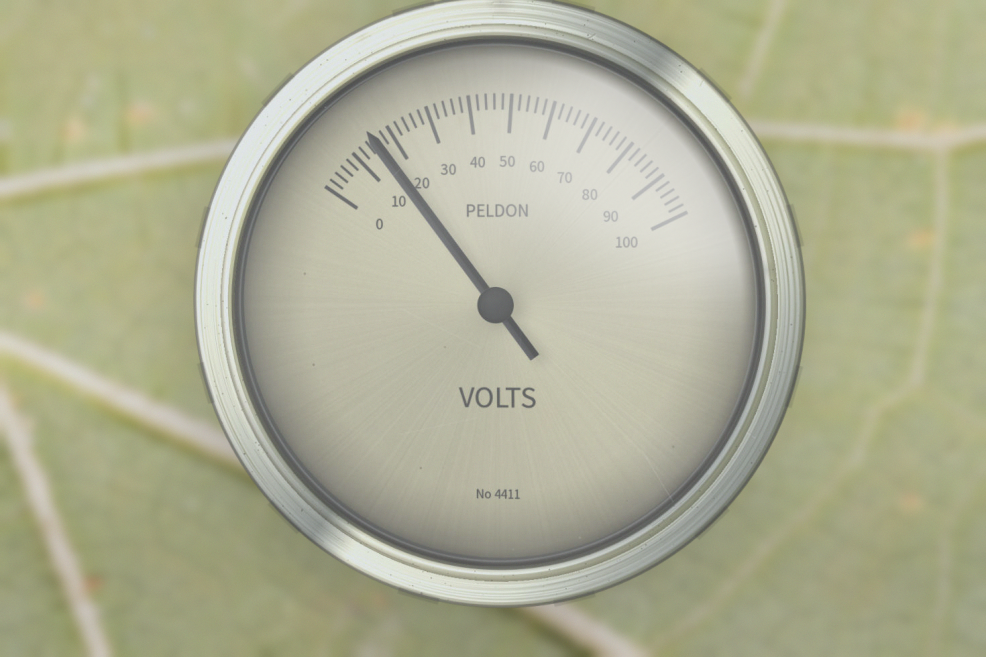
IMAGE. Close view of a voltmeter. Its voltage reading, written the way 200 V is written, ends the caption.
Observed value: 16 V
